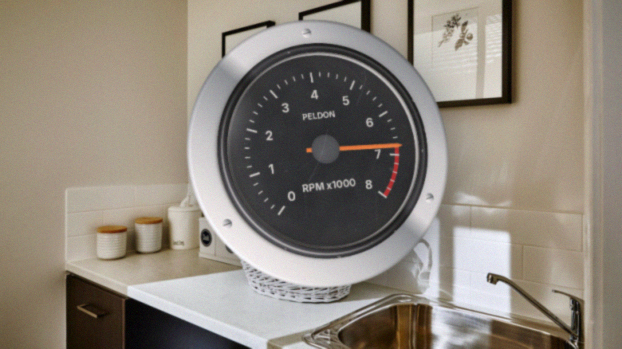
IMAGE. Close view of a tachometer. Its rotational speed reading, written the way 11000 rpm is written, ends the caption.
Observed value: 6800 rpm
